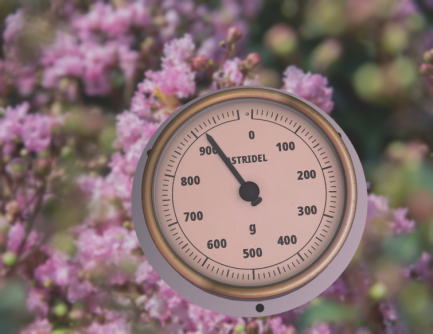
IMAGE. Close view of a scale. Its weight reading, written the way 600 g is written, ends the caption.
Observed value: 920 g
